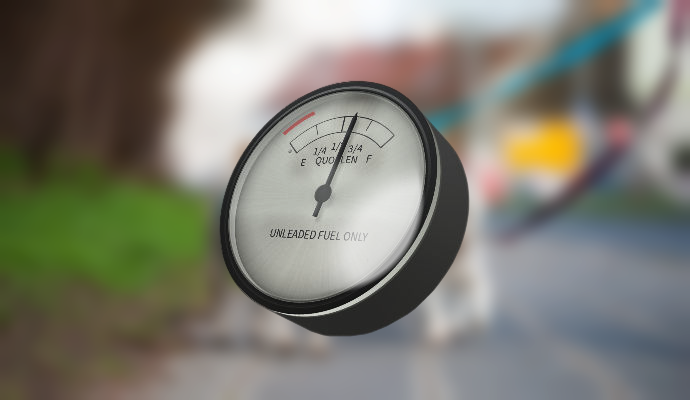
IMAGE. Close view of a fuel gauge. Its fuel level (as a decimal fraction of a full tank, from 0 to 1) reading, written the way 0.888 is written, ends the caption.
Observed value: 0.625
